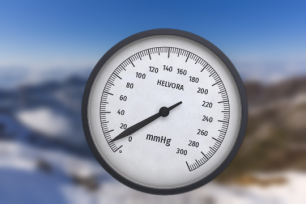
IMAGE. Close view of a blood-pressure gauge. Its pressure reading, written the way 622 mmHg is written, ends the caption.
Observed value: 10 mmHg
